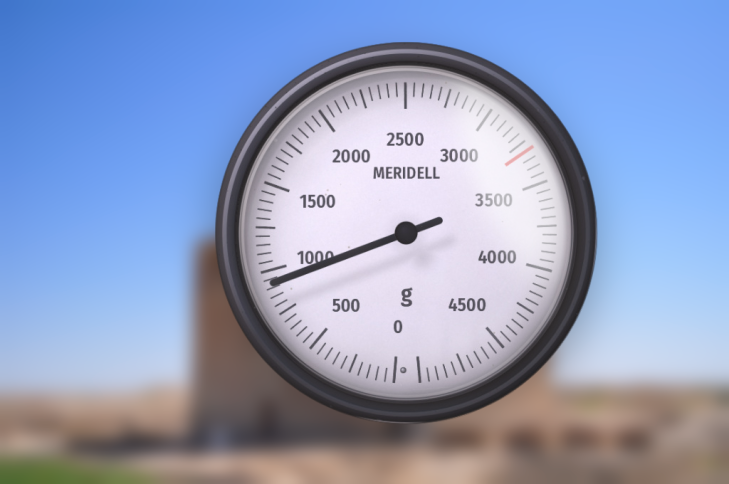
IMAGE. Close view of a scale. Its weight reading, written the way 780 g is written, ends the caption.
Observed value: 925 g
